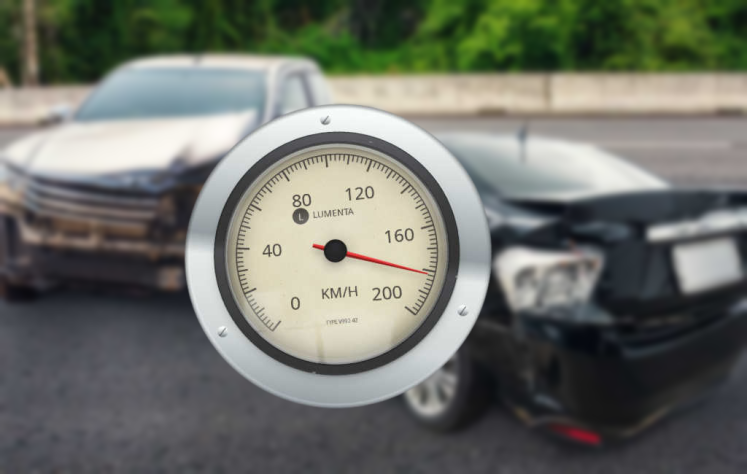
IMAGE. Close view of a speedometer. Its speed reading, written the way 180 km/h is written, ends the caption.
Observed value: 182 km/h
